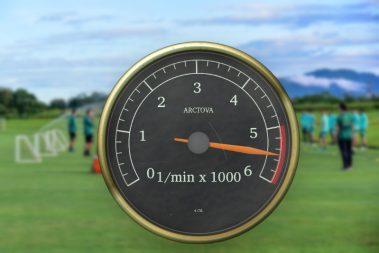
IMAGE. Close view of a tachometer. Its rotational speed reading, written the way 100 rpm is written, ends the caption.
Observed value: 5500 rpm
